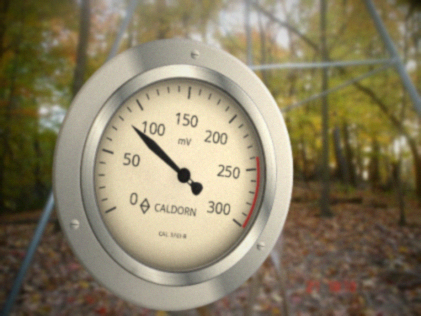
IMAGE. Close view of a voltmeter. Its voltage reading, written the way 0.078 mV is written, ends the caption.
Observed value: 80 mV
